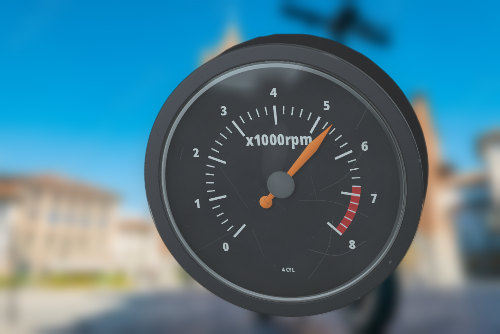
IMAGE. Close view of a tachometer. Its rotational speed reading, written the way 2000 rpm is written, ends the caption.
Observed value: 5300 rpm
